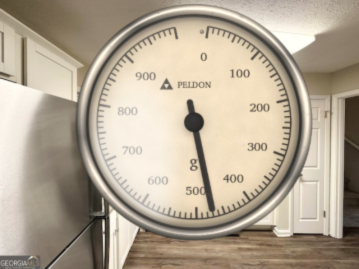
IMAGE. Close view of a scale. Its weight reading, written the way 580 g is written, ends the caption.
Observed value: 470 g
